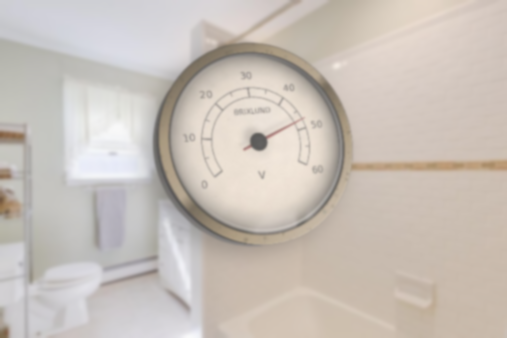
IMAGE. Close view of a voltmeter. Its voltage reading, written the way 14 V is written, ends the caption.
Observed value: 47.5 V
